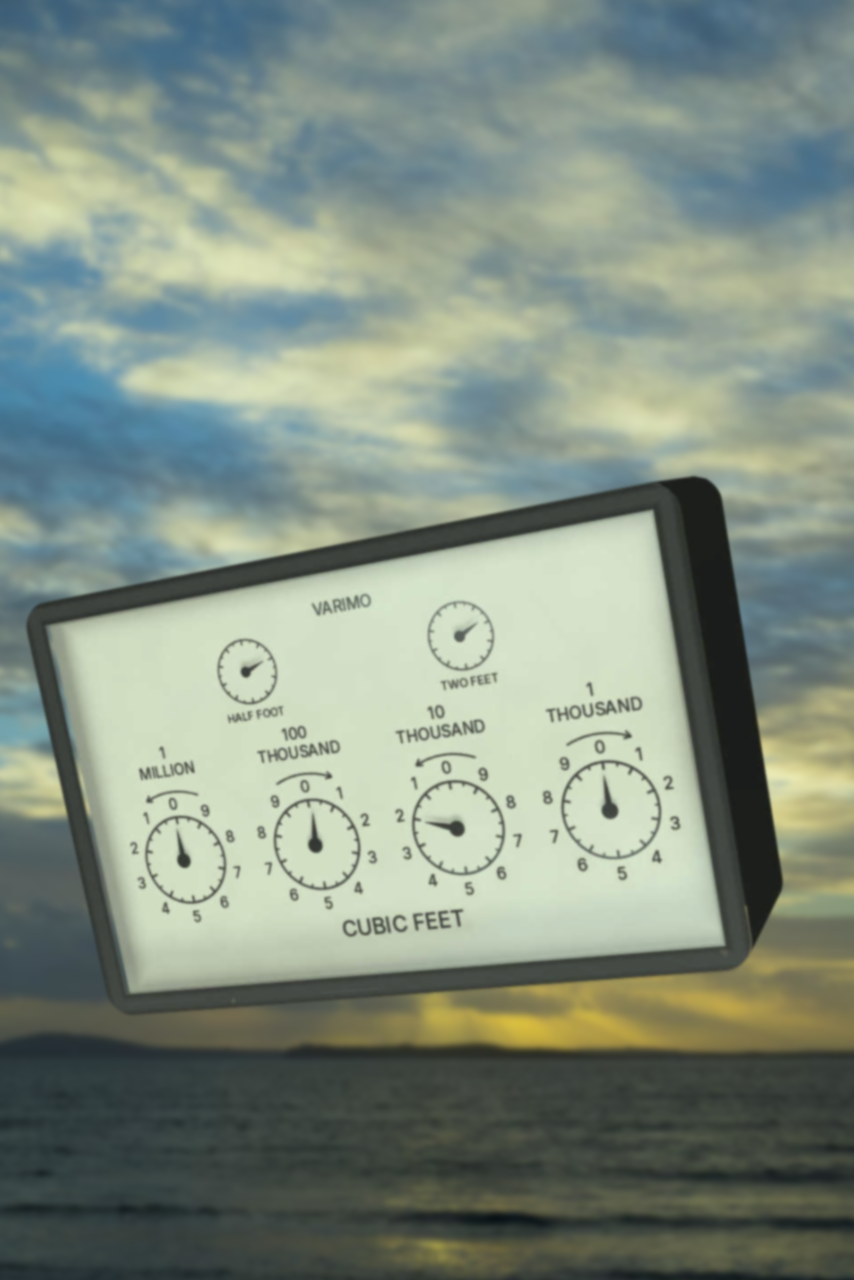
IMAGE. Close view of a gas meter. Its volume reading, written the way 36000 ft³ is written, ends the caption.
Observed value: 2000 ft³
